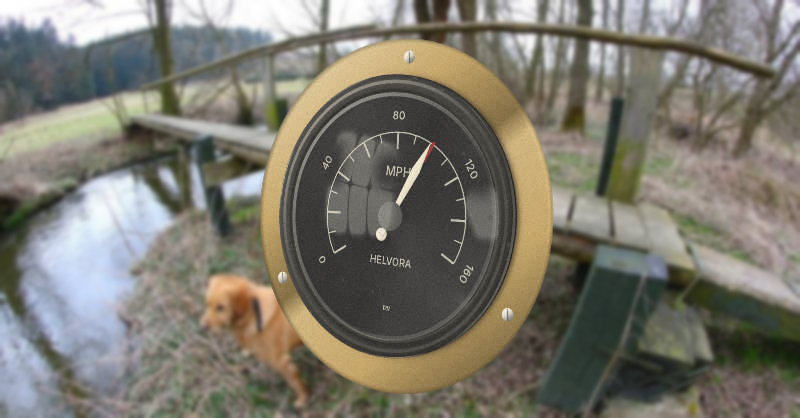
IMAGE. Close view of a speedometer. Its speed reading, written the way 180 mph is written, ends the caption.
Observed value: 100 mph
